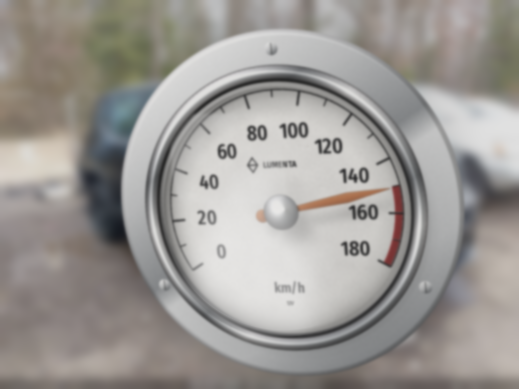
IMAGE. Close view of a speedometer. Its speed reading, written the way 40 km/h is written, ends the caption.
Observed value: 150 km/h
